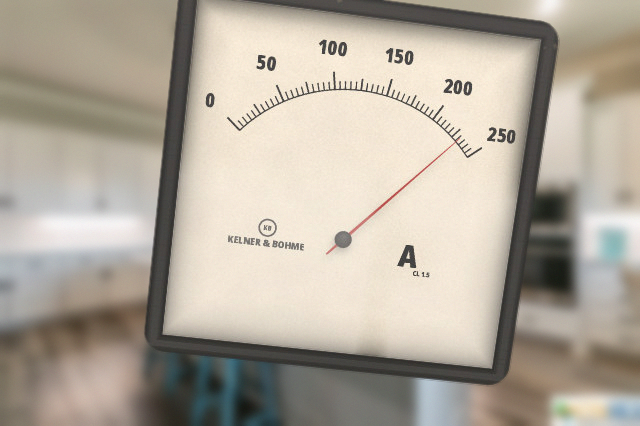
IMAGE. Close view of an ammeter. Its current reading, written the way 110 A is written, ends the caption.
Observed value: 230 A
